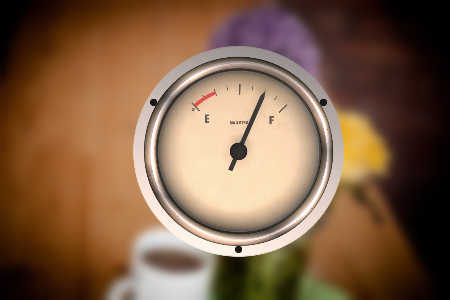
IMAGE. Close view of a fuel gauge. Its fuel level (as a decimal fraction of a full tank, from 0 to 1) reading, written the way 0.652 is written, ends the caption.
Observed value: 0.75
